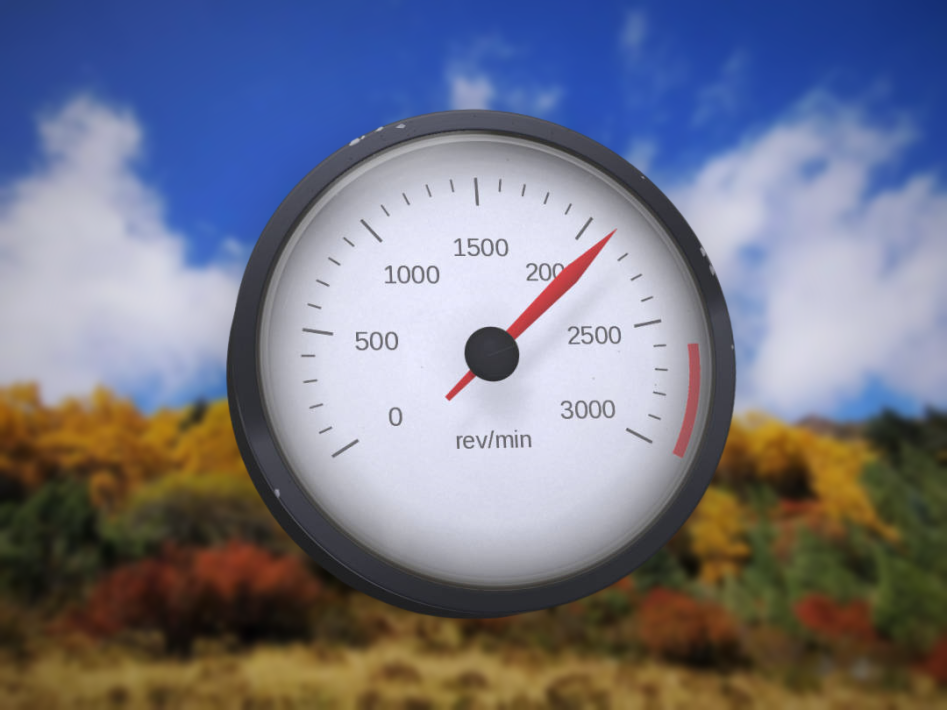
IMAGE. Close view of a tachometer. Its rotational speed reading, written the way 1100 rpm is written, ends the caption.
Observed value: 2100 rpm
